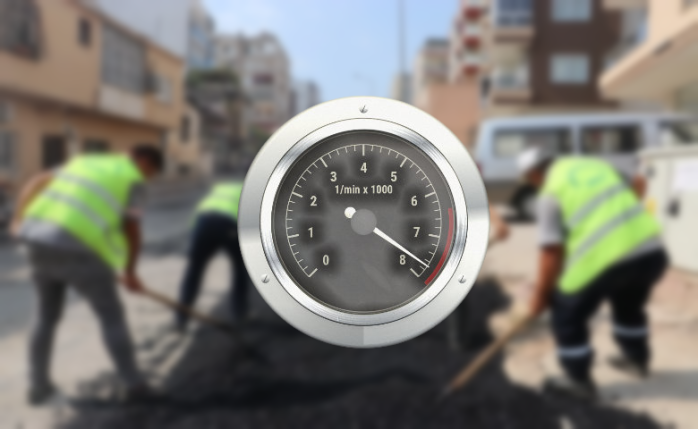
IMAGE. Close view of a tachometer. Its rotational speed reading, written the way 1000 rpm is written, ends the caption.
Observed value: 7700 rpm
